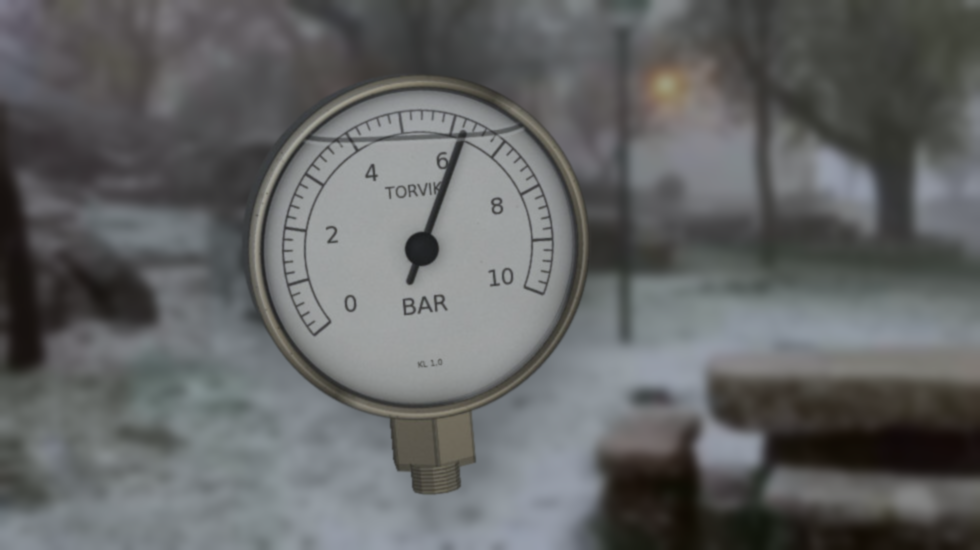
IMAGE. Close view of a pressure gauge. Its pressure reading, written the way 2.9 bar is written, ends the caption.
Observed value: 6.2 bar
